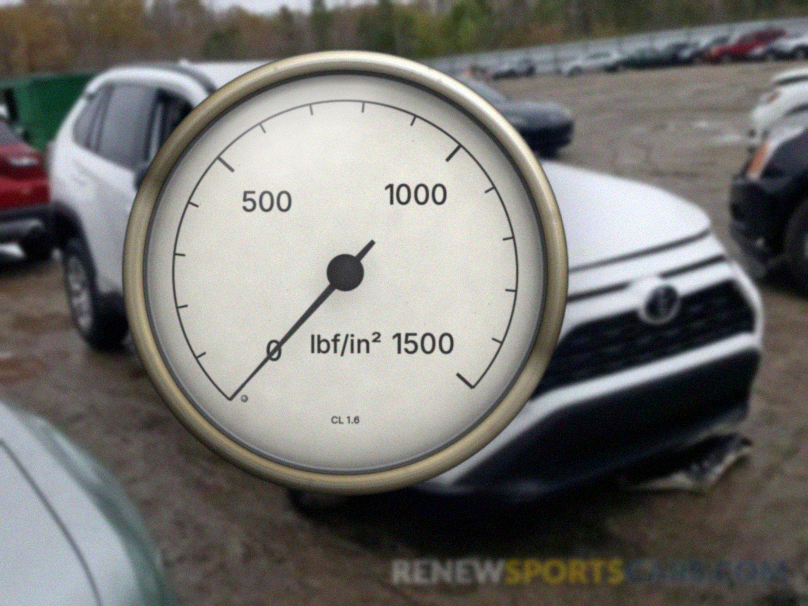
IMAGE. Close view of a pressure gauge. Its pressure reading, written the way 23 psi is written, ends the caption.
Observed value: 0 psi
